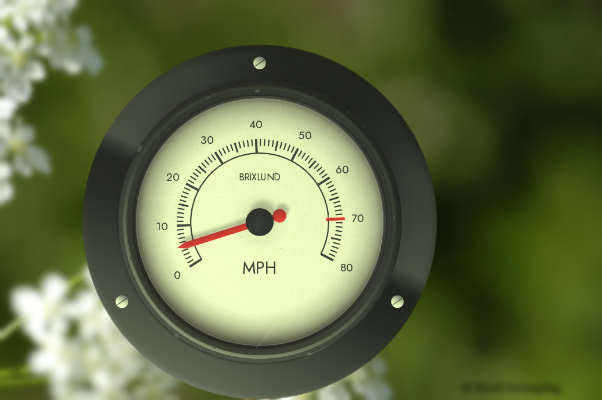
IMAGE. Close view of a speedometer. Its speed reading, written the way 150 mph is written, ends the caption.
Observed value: 5 mph
